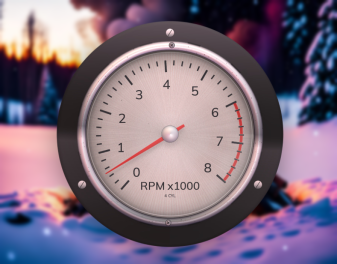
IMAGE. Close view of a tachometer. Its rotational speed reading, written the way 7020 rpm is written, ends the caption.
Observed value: 500 rpm
